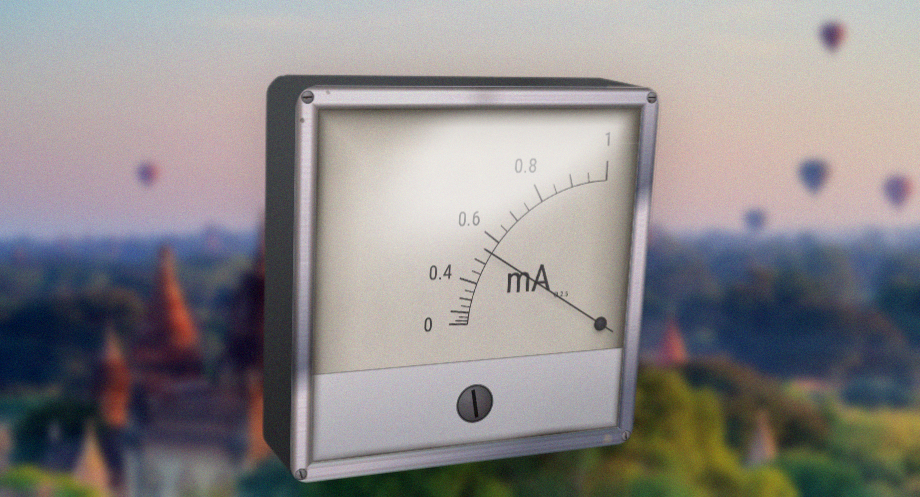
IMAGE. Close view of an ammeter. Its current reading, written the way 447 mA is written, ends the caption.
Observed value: 0.55 mA
